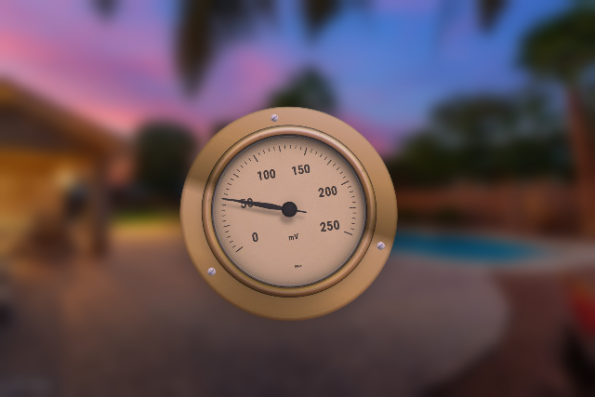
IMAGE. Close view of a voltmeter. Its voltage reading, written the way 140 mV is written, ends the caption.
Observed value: 50 mV
